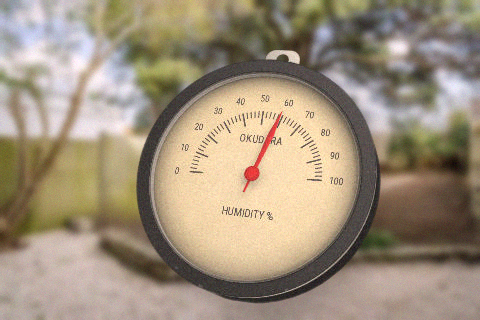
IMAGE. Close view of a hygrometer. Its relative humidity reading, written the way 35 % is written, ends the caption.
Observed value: 60 %
